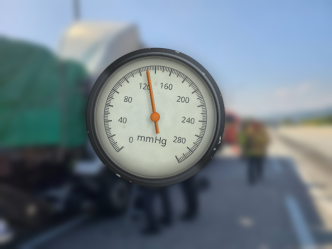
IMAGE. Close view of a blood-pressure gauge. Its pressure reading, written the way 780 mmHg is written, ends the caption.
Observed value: 130 mmHg
